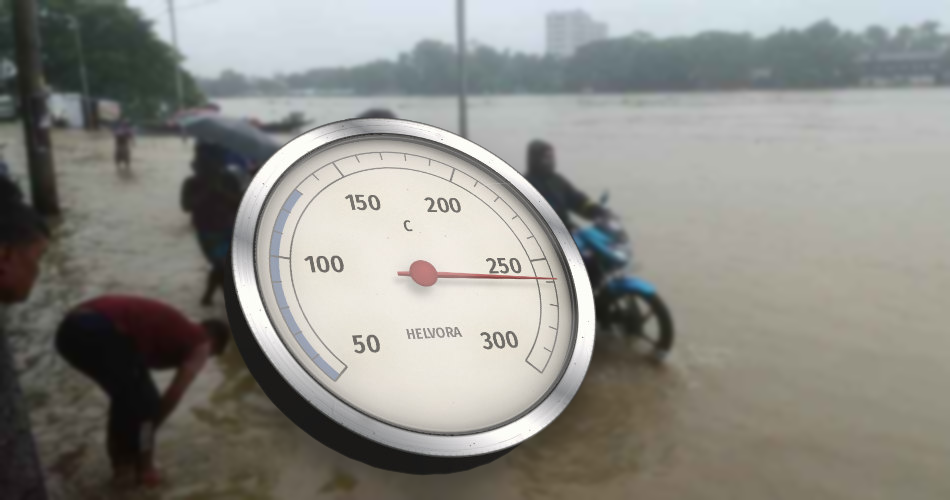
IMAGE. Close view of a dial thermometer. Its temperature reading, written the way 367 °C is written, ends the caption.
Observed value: 260 °C
